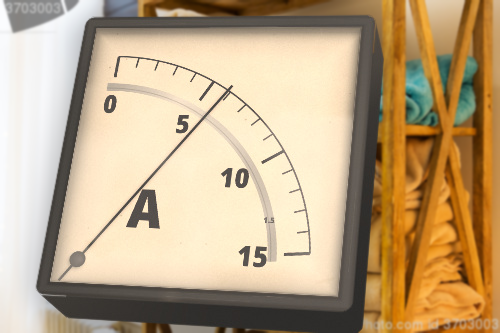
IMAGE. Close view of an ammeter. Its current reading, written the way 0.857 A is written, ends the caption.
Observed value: 6 A
